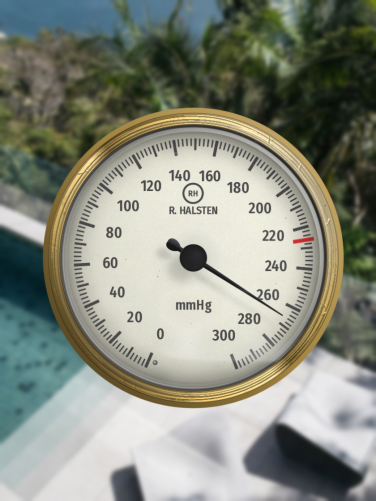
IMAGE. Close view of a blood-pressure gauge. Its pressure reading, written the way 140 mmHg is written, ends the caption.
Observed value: 266 mmHg
